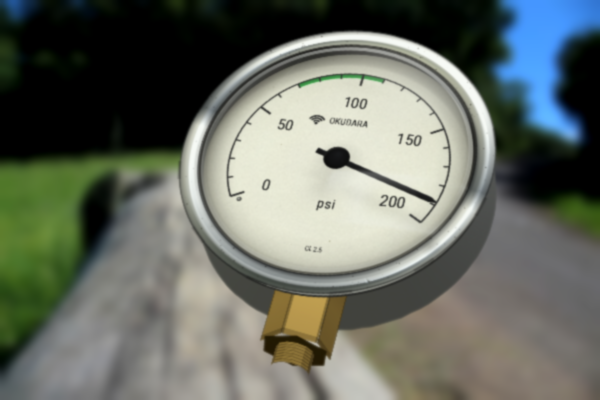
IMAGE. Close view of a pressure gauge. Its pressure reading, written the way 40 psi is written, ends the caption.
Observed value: 190 psi
